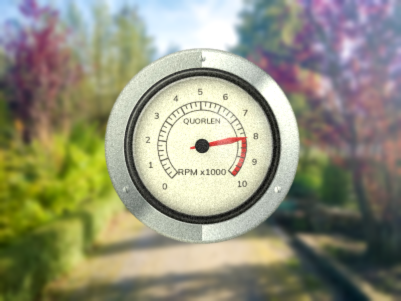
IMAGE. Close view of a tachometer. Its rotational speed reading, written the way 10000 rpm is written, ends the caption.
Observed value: 8000 rpm
